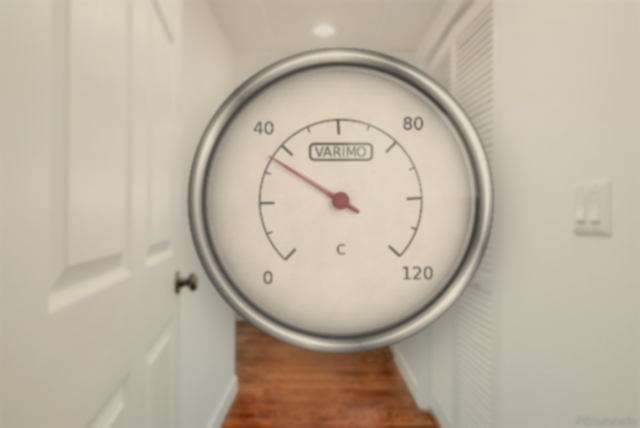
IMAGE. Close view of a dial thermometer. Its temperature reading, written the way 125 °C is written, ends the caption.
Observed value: 35 °C
